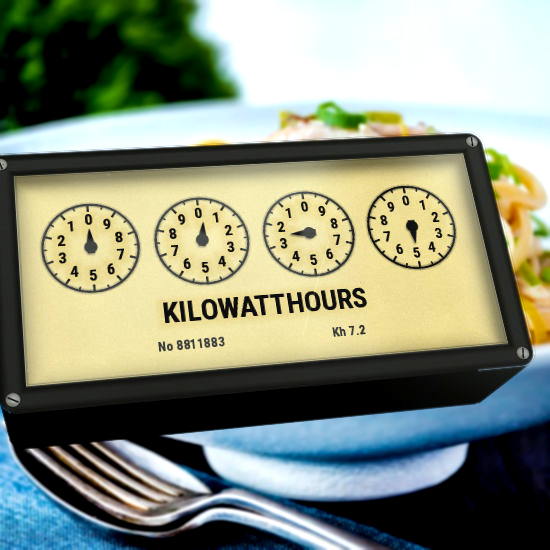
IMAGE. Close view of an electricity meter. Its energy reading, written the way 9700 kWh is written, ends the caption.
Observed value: 25 kWh
